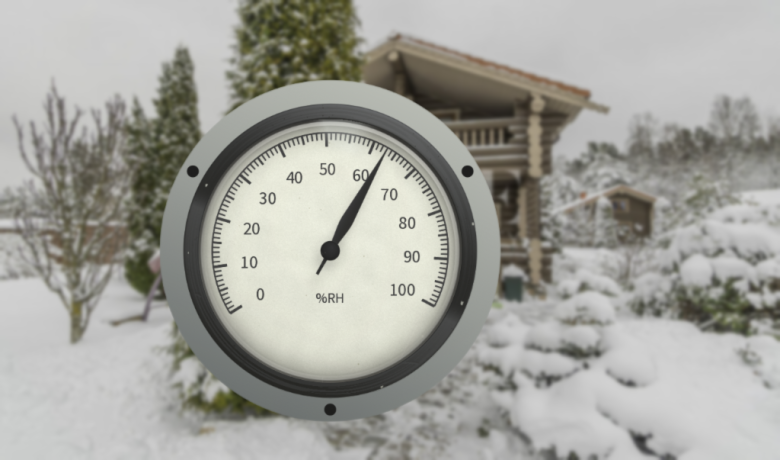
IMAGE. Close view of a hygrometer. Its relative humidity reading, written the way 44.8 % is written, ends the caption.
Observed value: 63 %
